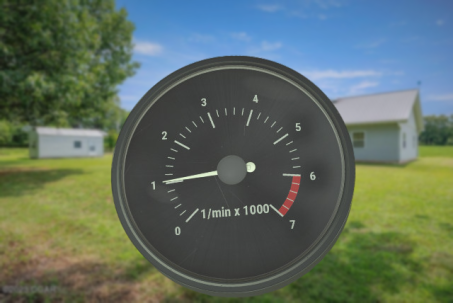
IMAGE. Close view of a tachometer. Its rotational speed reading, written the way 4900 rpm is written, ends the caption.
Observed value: 1000 rpm
